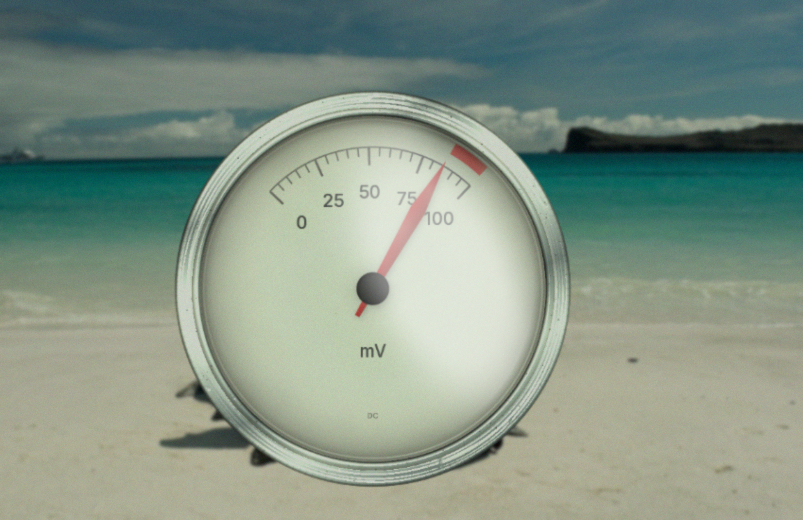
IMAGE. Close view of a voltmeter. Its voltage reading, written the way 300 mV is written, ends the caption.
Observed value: 85 mV
